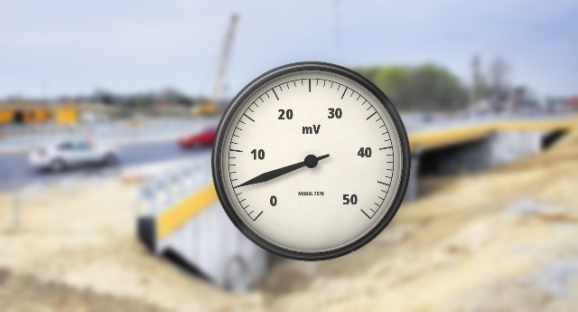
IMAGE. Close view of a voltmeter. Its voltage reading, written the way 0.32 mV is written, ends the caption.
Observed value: 5 mV
